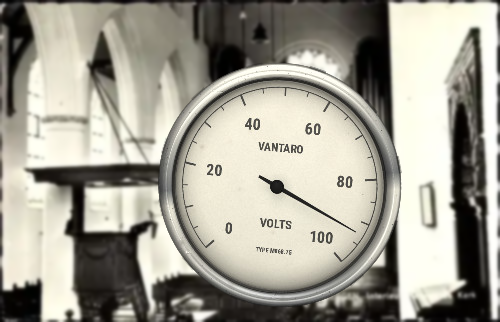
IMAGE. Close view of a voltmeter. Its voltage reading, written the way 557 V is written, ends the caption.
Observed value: 92.5 V
